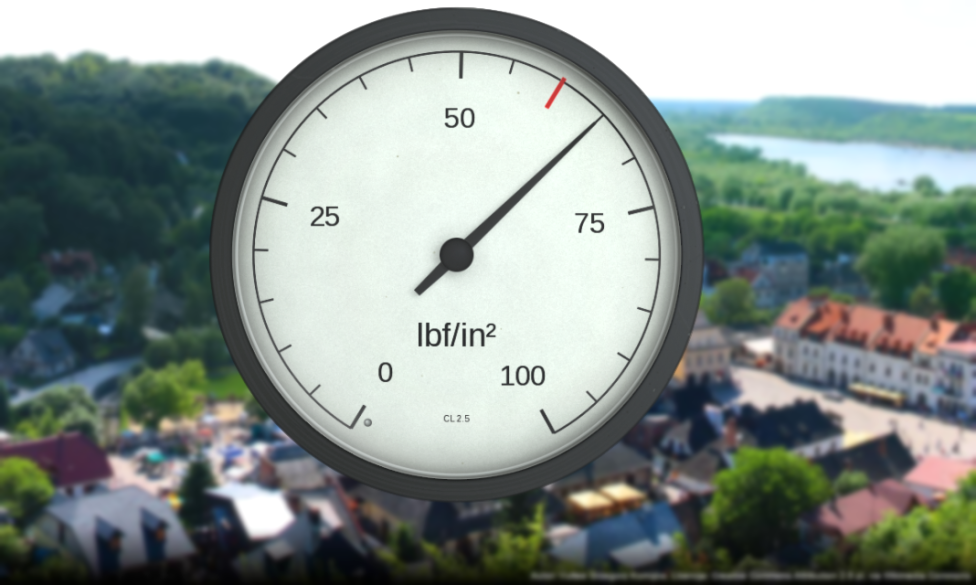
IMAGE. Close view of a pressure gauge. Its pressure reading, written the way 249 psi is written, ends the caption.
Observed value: 65 psi
